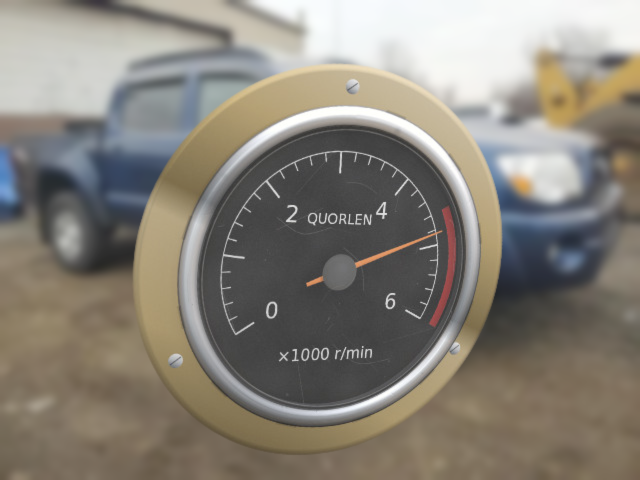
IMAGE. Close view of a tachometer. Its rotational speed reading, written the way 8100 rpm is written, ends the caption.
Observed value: 4800 rpm
